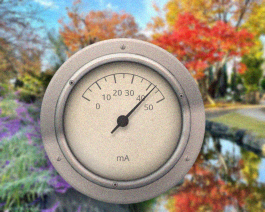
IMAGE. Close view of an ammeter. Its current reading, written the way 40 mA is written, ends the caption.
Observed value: 42.5 mA
